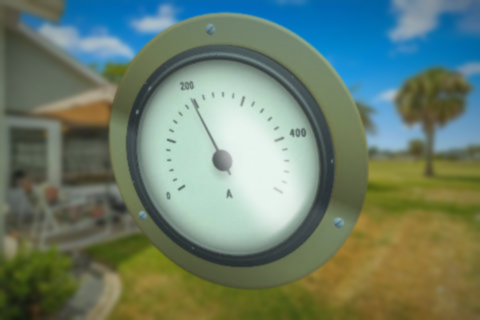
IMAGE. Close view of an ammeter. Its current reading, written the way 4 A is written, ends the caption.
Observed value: 200 A
